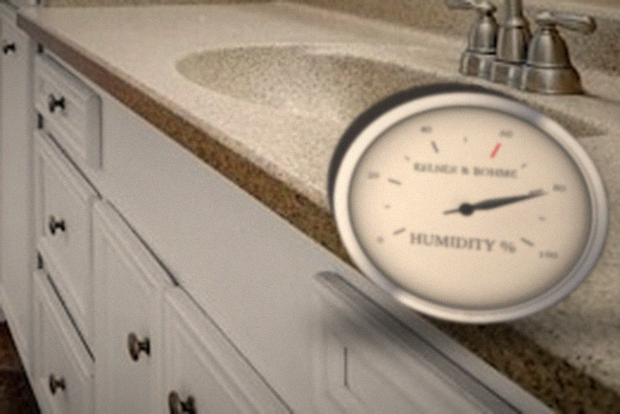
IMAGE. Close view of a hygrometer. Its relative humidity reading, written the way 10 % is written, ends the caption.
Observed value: 80 %
